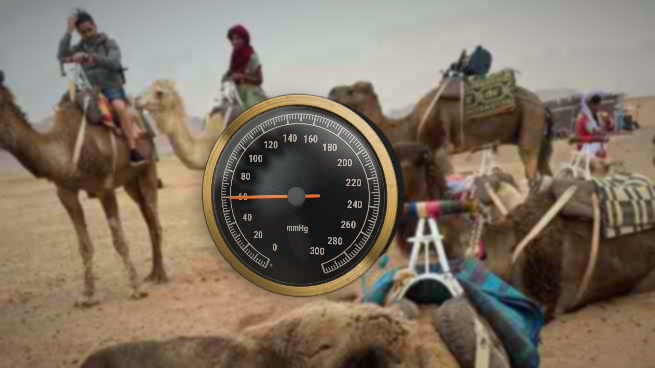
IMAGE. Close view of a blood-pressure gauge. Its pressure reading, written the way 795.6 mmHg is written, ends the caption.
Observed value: 60 mmHg
